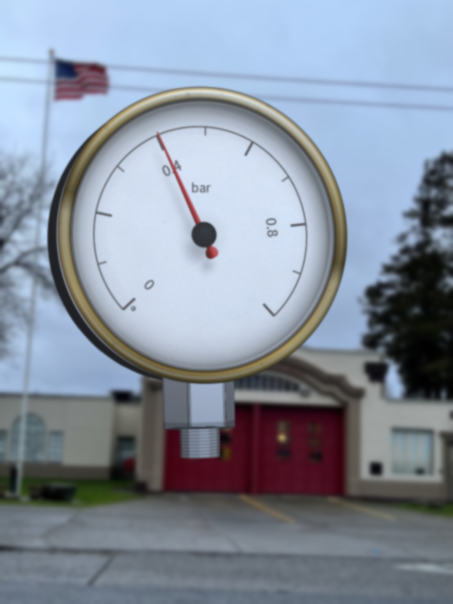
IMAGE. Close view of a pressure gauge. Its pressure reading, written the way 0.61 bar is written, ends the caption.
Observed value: 0.4 bar
